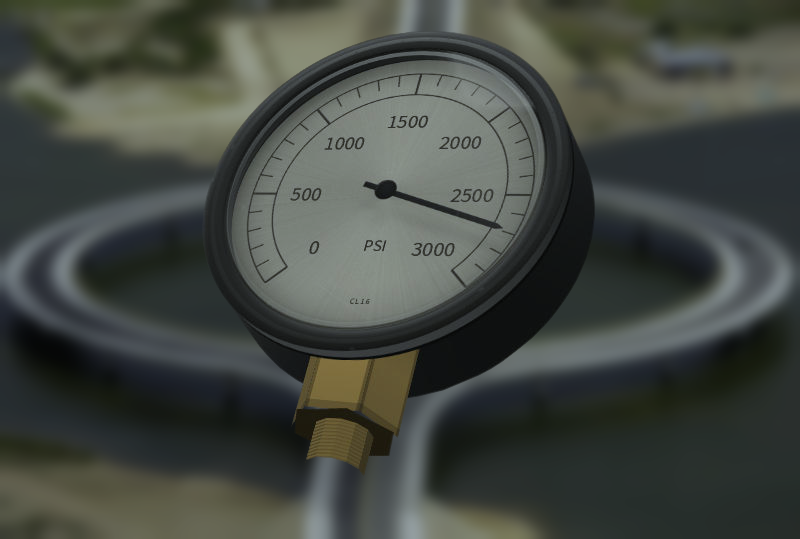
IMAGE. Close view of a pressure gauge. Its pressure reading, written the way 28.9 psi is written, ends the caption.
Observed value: 2700 psi
